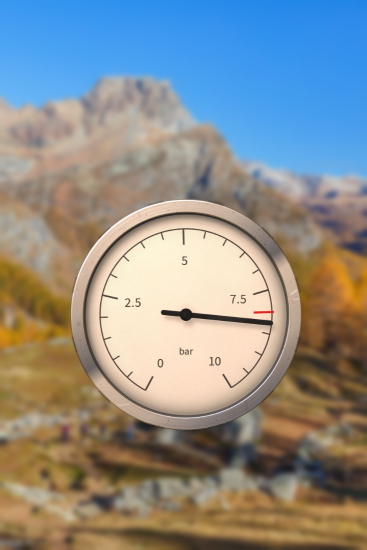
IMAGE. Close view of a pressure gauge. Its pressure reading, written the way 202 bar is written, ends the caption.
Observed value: 8.25 bar
